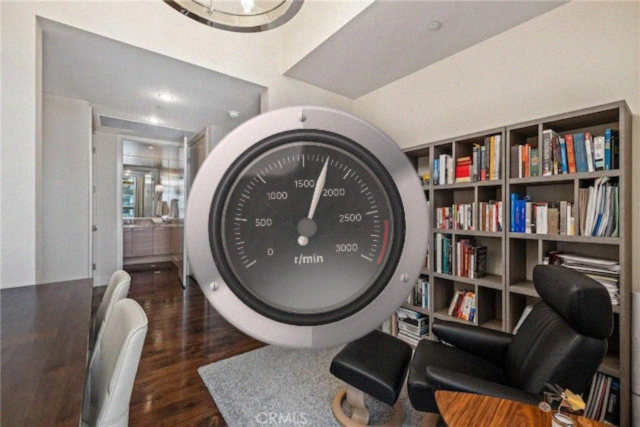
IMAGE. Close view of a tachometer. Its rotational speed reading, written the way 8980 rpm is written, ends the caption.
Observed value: 1750 rpm
